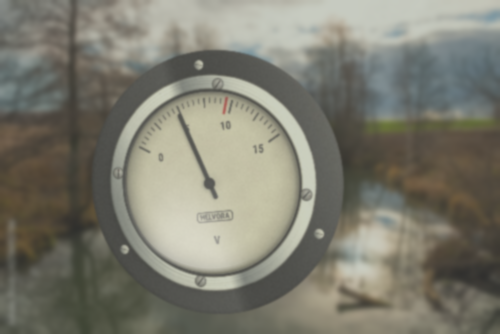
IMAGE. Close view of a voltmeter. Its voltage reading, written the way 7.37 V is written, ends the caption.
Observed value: 5 V
